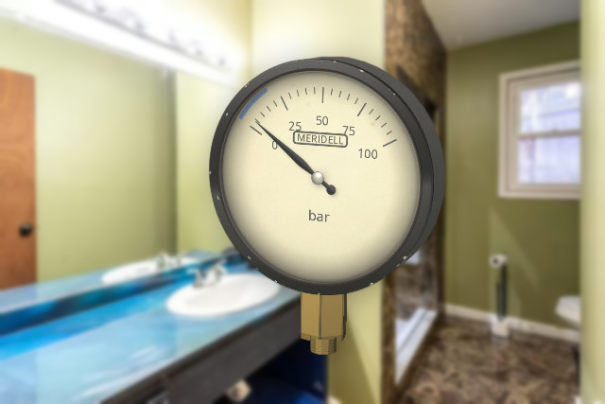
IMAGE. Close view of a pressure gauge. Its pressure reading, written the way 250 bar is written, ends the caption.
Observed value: 5 bar
